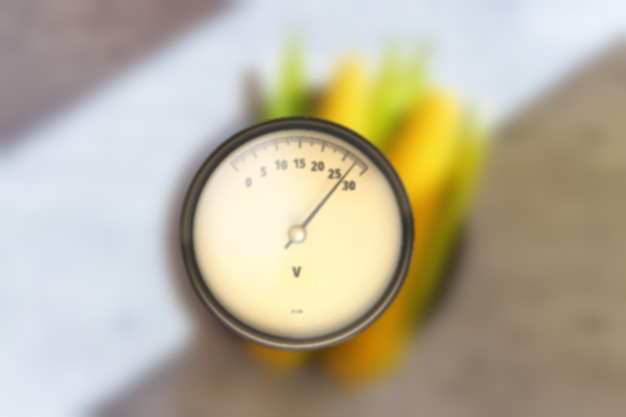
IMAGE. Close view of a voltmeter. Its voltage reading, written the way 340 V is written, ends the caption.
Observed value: 27.5 V
